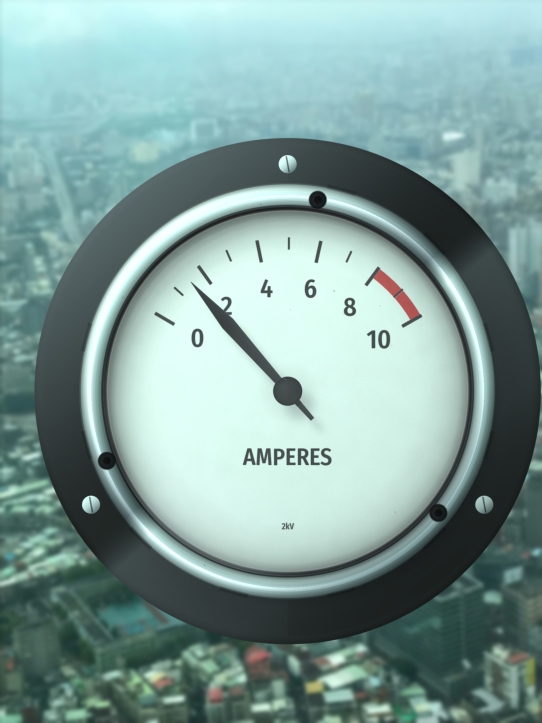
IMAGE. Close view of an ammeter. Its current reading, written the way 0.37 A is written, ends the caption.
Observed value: 1.5 A
